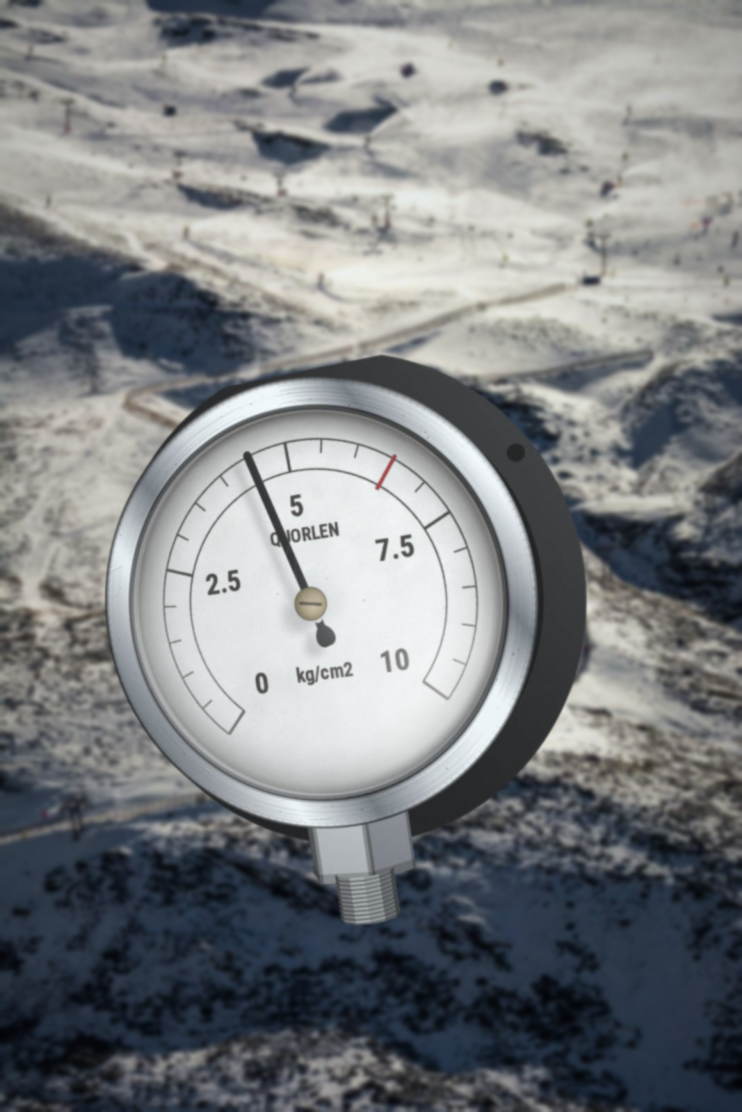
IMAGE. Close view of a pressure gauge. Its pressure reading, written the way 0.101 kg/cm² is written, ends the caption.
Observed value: 4.5 kg/cm²
